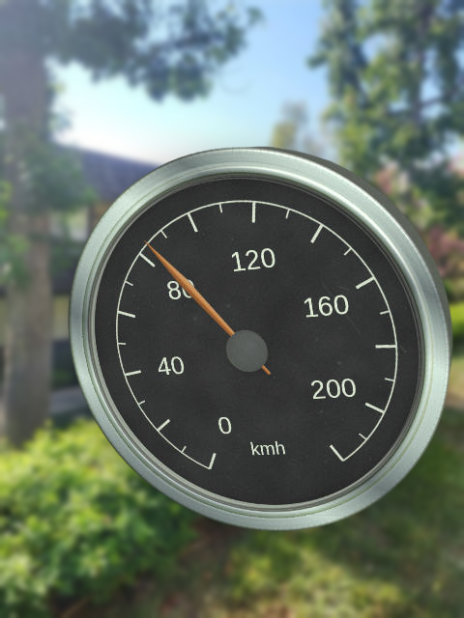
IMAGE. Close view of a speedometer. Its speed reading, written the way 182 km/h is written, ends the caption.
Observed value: 85 km/h
